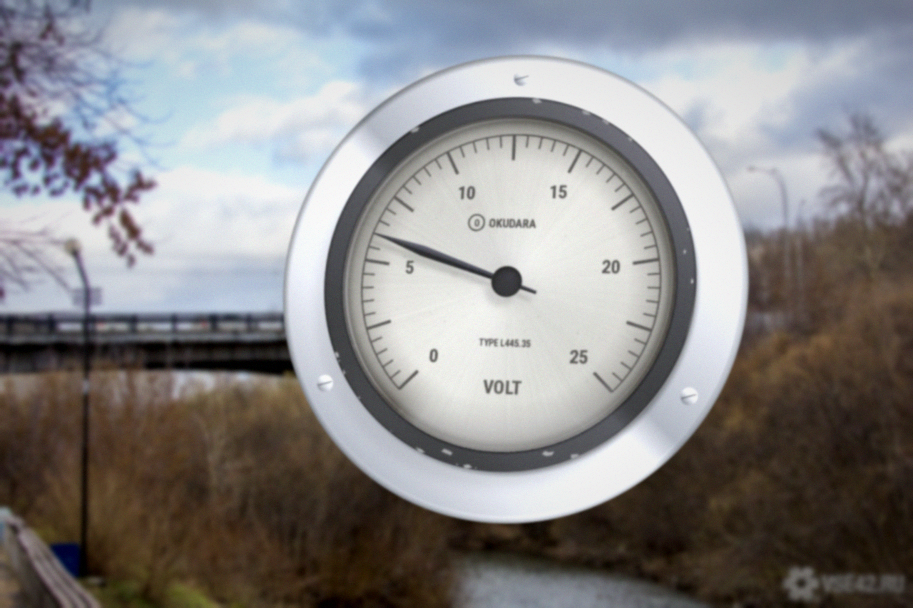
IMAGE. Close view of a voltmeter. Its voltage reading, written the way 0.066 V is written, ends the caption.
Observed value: 6 V
